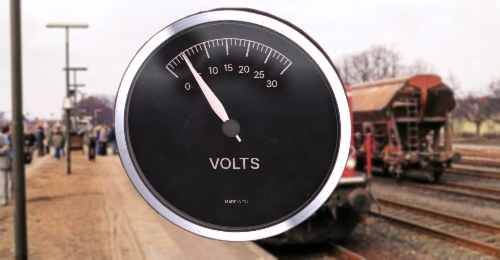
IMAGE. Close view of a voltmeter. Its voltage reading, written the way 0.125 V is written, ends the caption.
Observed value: 5 V
